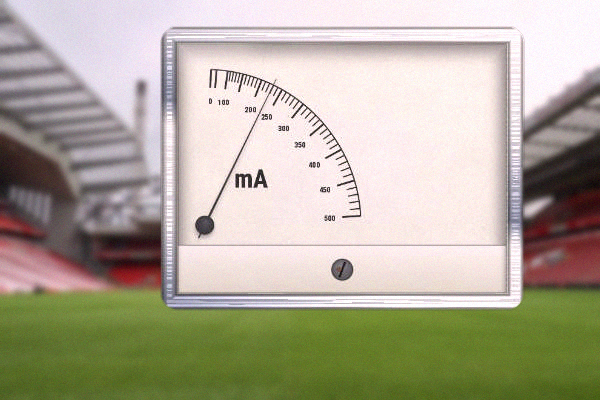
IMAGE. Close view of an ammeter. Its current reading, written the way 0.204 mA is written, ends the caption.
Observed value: 230 mA
